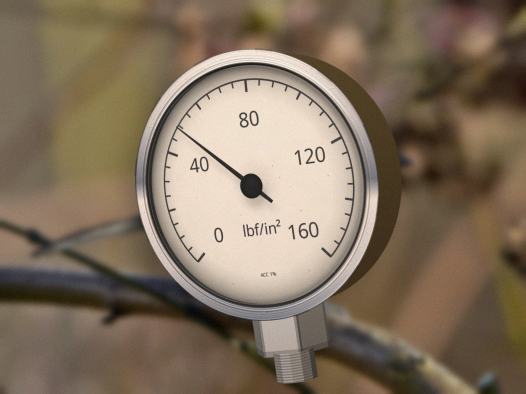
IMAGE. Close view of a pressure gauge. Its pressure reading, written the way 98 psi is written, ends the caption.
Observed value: 50 psi
